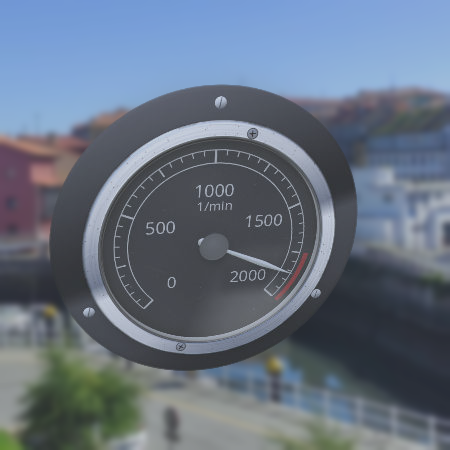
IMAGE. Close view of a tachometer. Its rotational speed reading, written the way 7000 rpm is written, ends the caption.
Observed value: 1850 rpm
